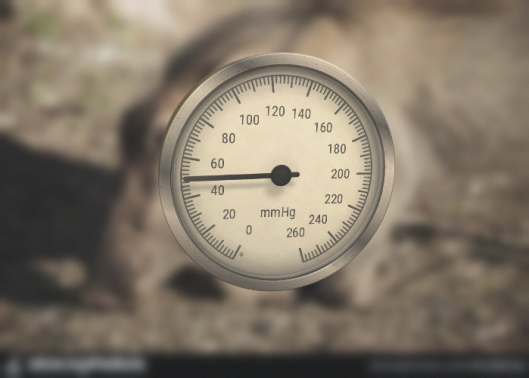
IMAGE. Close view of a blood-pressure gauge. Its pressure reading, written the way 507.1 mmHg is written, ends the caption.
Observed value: 50 mmHg
